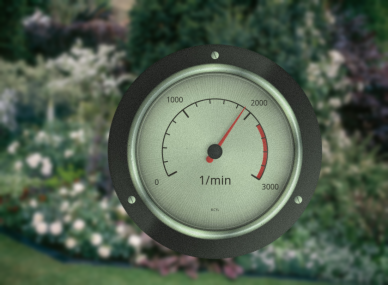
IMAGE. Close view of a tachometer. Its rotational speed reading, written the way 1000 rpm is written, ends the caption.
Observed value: 1900 rpm
